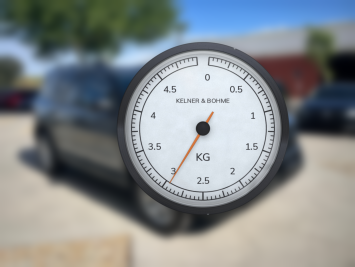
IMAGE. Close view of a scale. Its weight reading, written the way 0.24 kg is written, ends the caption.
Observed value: 2.95 kg
